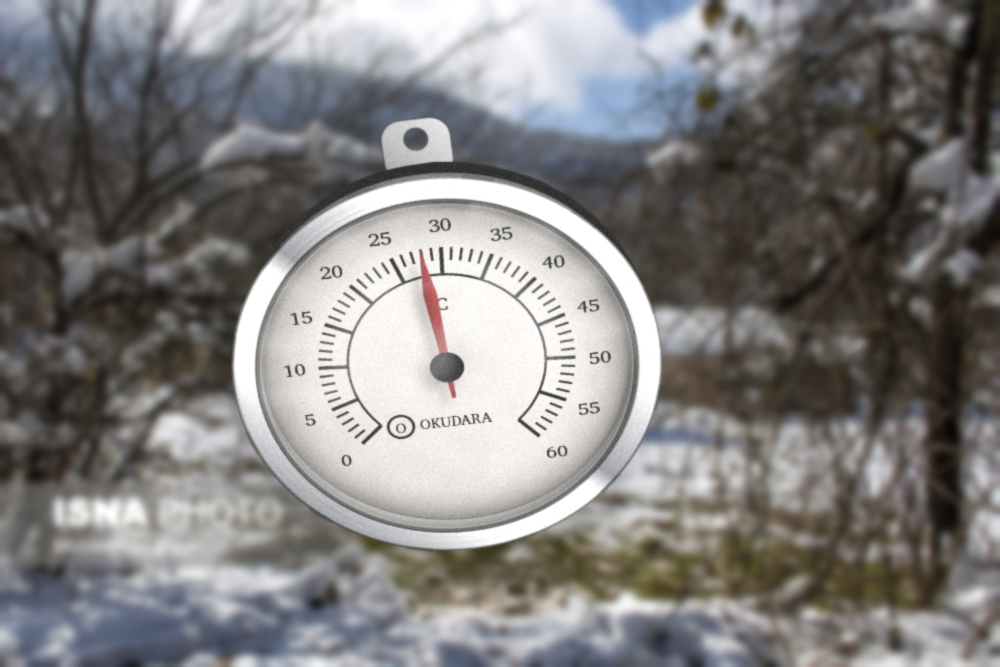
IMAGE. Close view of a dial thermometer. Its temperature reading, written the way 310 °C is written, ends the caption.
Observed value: 28 °C
